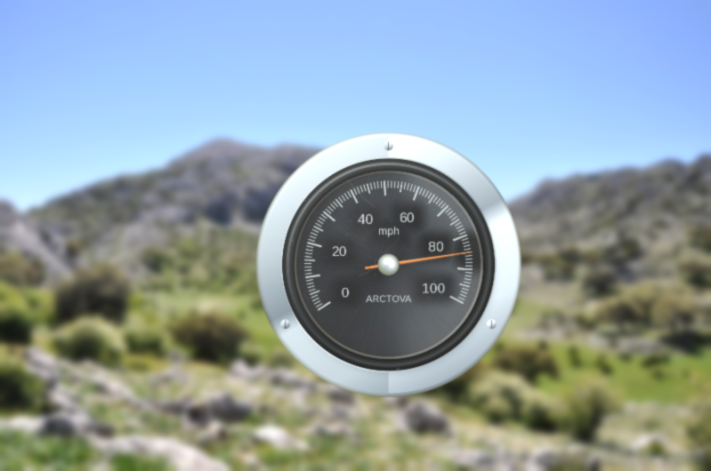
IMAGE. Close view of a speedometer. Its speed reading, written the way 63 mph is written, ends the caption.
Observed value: 85 mph
